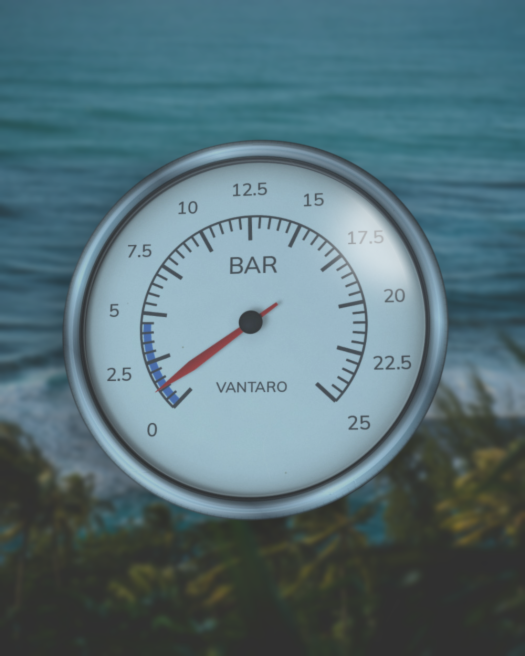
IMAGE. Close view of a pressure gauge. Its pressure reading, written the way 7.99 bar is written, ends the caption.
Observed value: 1 bar
